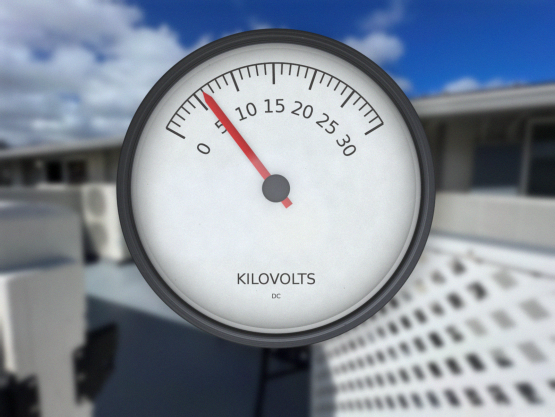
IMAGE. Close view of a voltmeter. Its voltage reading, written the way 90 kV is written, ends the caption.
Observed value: 6 kV
